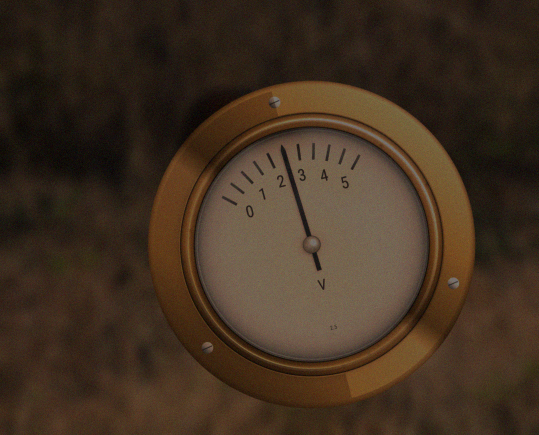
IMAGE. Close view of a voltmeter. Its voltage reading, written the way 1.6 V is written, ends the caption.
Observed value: 2.5 V
